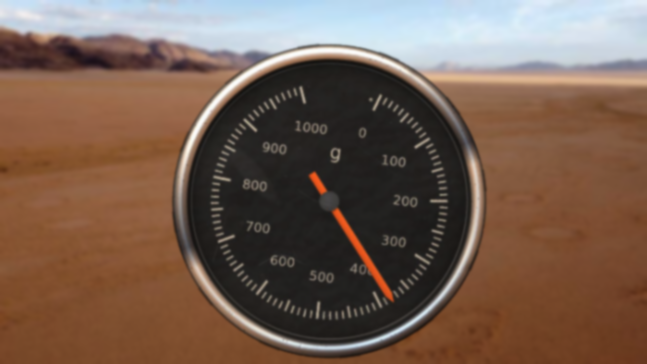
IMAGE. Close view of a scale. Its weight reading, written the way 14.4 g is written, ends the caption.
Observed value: 380 g
